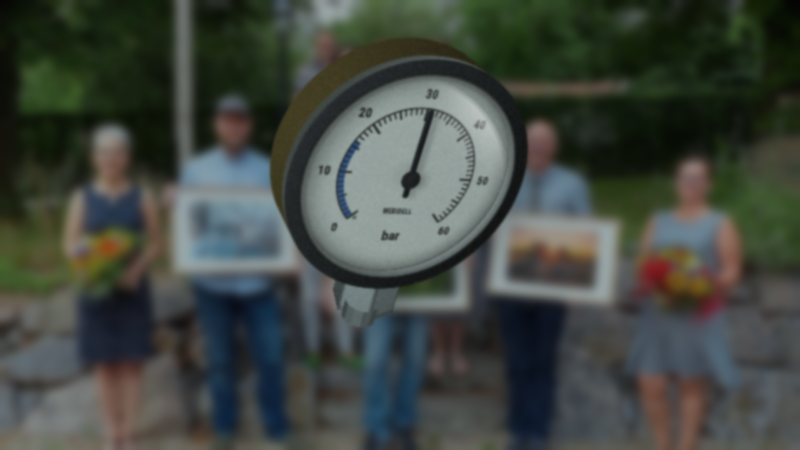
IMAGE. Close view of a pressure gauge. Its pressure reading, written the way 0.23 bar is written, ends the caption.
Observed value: 30 bar
